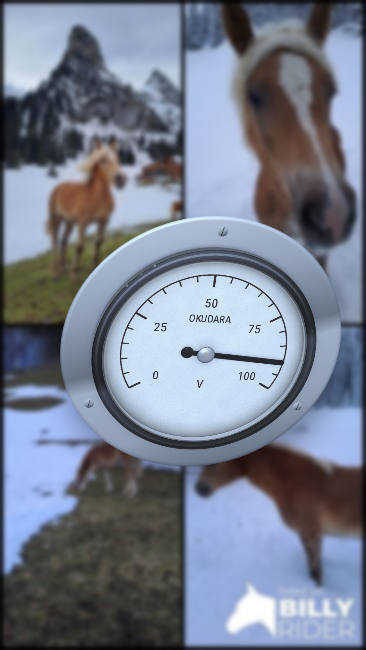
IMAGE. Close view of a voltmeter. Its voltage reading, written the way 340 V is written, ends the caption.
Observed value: 90 V
